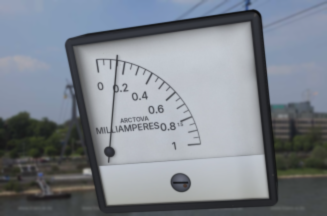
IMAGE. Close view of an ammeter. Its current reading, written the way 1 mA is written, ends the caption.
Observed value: 0.15 mA
